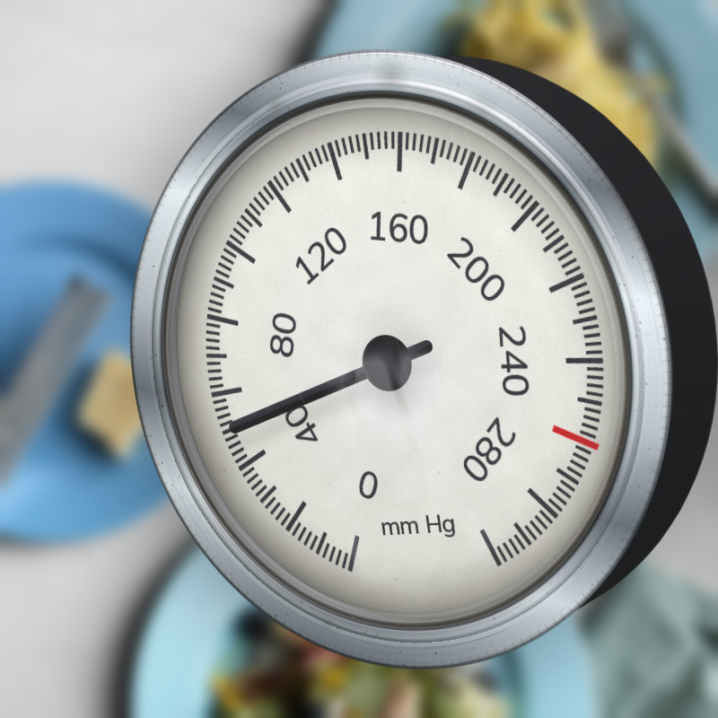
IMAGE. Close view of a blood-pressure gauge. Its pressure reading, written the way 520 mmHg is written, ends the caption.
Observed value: 50 mmHg
